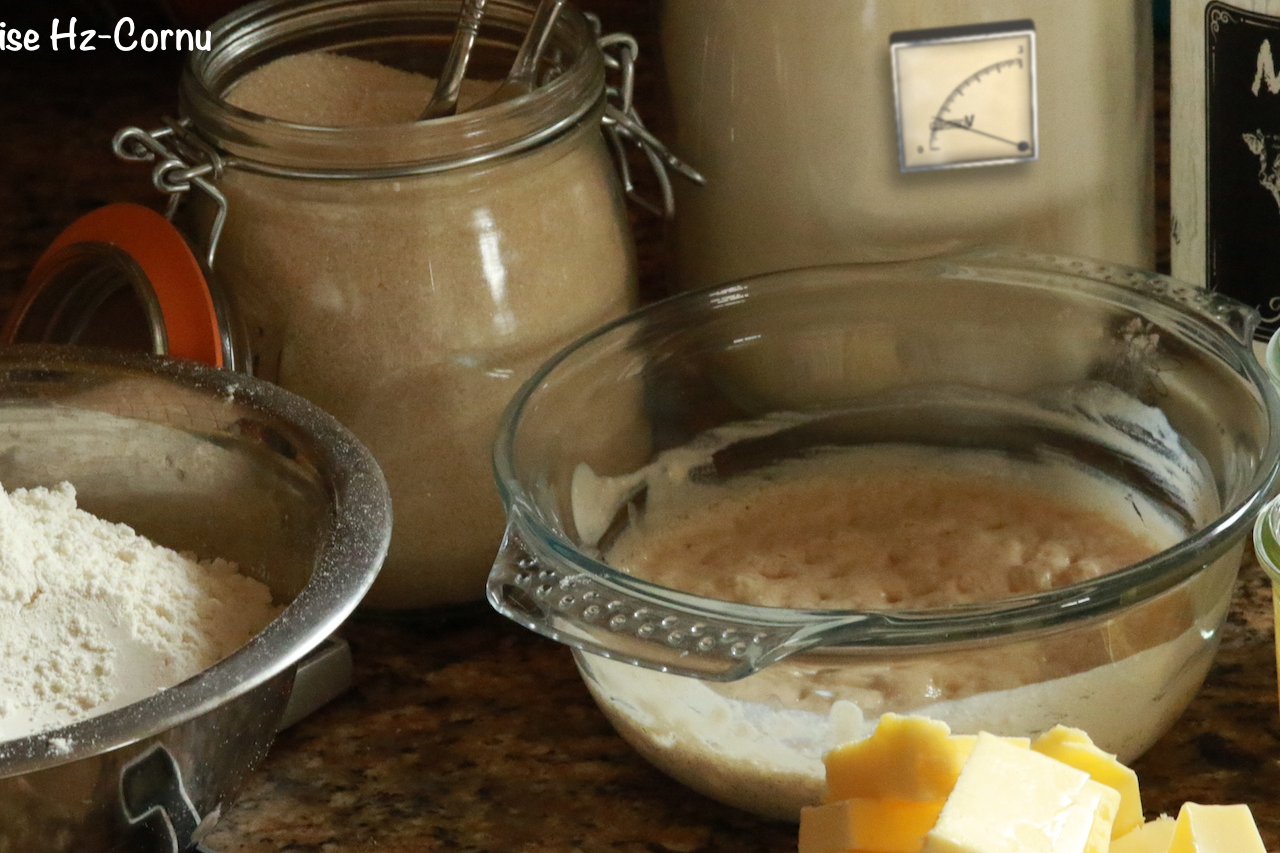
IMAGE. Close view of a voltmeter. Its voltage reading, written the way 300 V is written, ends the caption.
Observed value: 0.75 V
